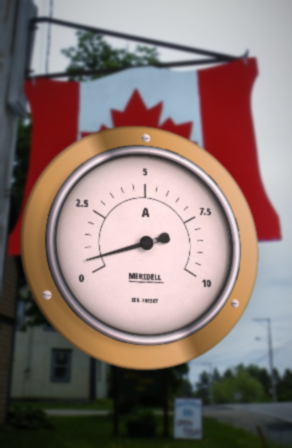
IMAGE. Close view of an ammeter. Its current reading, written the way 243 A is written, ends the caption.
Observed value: 0.5 A
